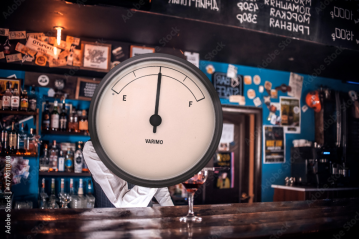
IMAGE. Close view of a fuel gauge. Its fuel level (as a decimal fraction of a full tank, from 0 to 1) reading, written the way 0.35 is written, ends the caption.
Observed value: 0.5
